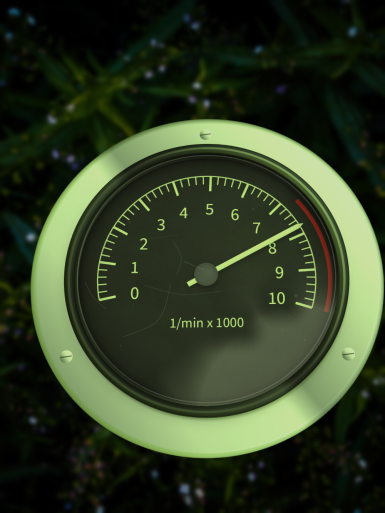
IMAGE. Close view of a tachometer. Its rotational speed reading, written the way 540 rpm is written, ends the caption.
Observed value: 7800 rpm
